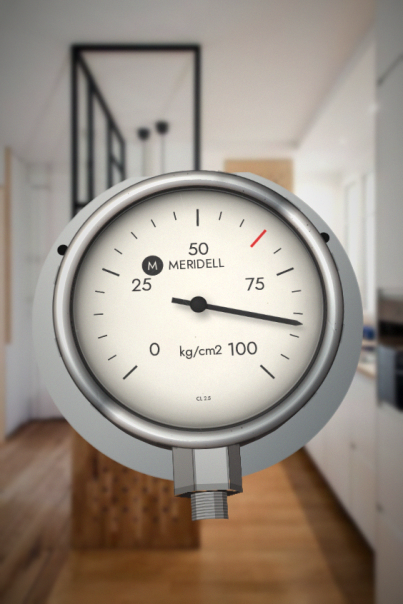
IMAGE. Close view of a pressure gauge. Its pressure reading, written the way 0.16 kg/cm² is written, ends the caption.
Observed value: 87.5 kg/cm²
